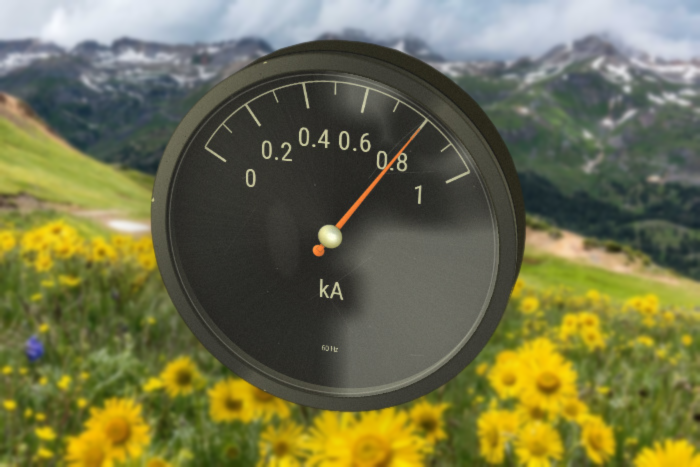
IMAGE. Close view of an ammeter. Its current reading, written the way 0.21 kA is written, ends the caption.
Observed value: 0.8 kA
